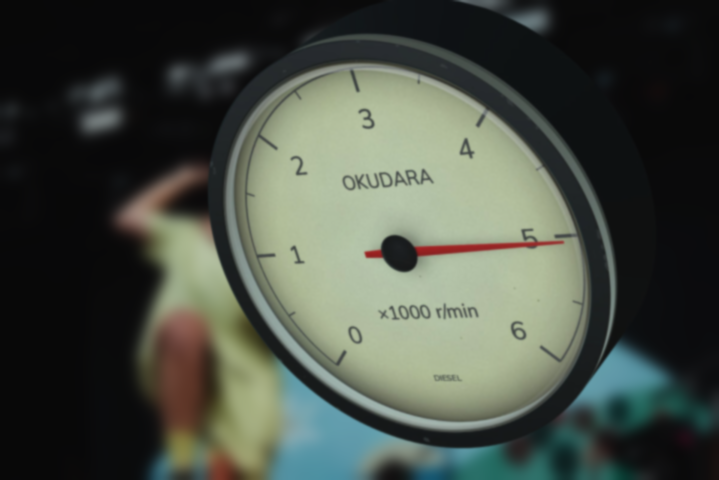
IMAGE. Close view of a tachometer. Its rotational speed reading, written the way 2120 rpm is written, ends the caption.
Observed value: 5000 rpm
